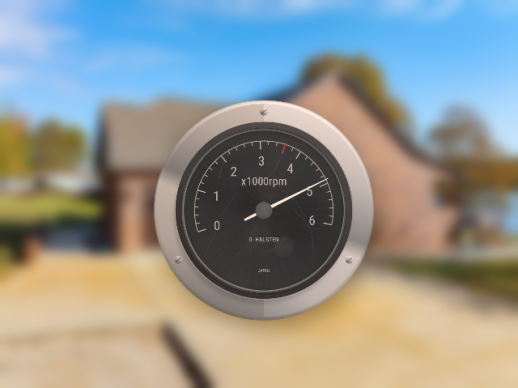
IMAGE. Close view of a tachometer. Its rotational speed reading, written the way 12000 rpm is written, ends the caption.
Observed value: 4900 rpm
